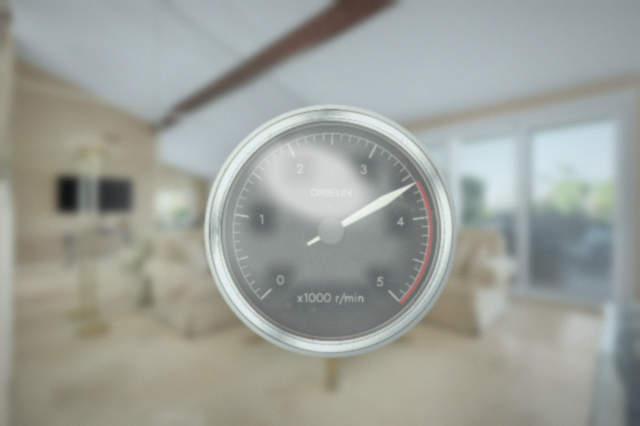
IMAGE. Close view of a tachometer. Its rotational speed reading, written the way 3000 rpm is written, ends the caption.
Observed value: 3600 rpm
